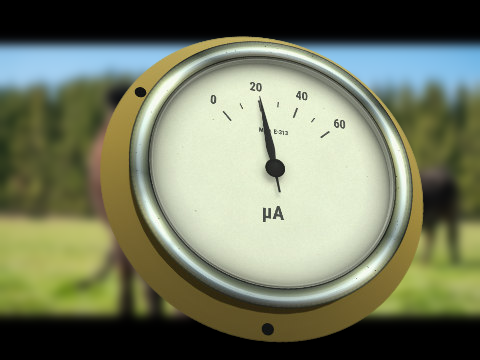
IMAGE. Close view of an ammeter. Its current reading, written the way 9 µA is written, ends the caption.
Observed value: 20 µA
